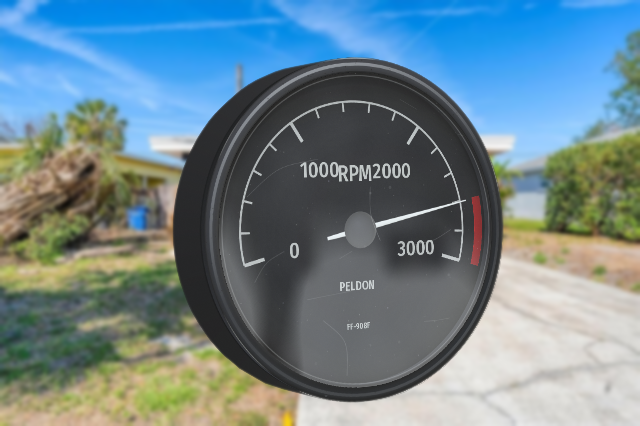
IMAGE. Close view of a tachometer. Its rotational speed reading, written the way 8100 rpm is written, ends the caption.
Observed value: 2600 rpm
